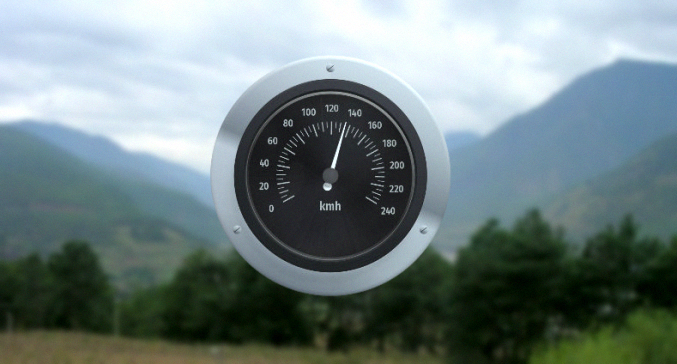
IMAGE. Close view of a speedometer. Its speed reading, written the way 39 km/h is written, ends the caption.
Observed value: 135 km/h
